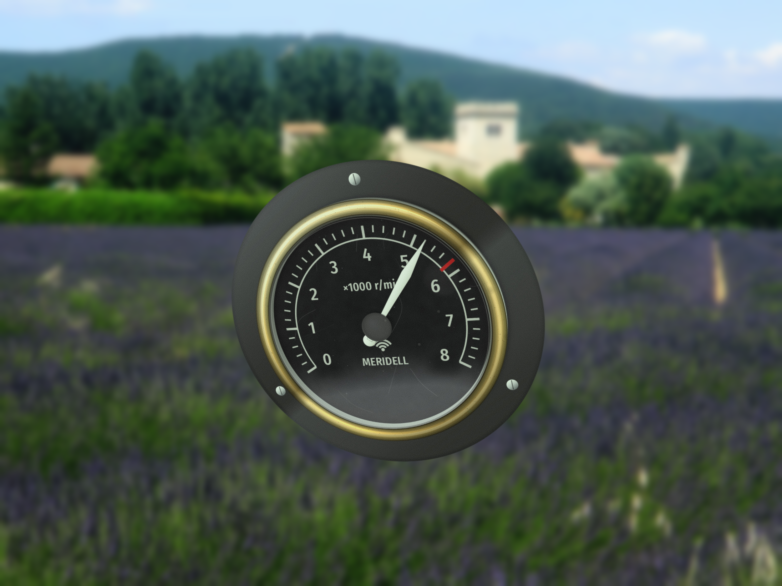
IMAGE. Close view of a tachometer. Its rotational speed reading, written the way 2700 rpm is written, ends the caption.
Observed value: 5200 rpm
